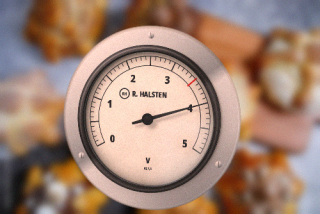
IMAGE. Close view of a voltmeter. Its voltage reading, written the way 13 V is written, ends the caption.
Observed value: 4 V
